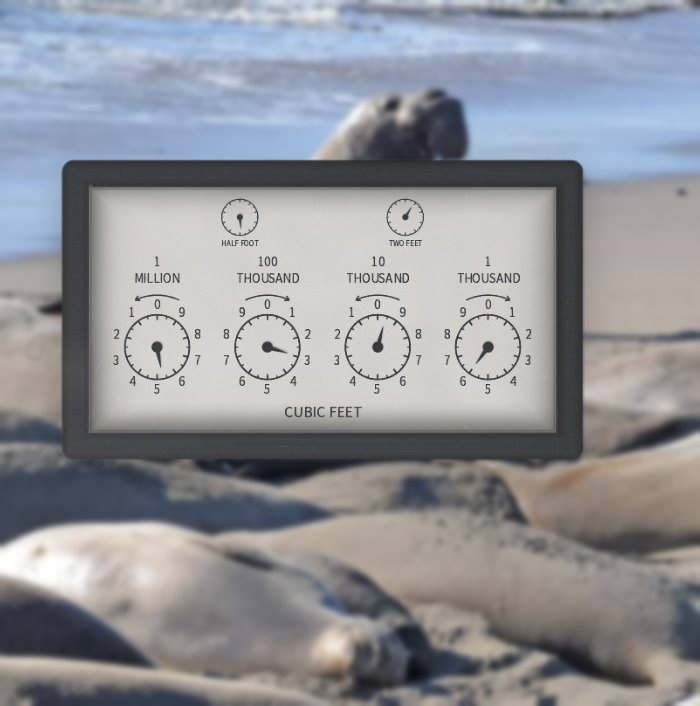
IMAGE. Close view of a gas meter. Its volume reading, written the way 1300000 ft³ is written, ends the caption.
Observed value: 529600 ft³
